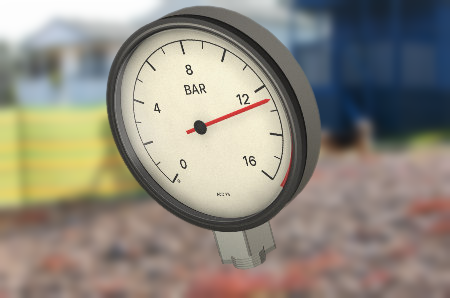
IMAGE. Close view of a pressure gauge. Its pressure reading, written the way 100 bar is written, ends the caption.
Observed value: 12.5 bar
